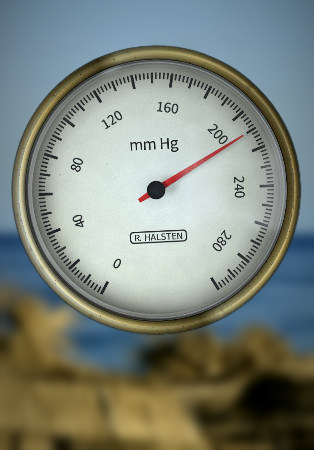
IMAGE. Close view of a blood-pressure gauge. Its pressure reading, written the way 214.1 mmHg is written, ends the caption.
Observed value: 210 mmHg
